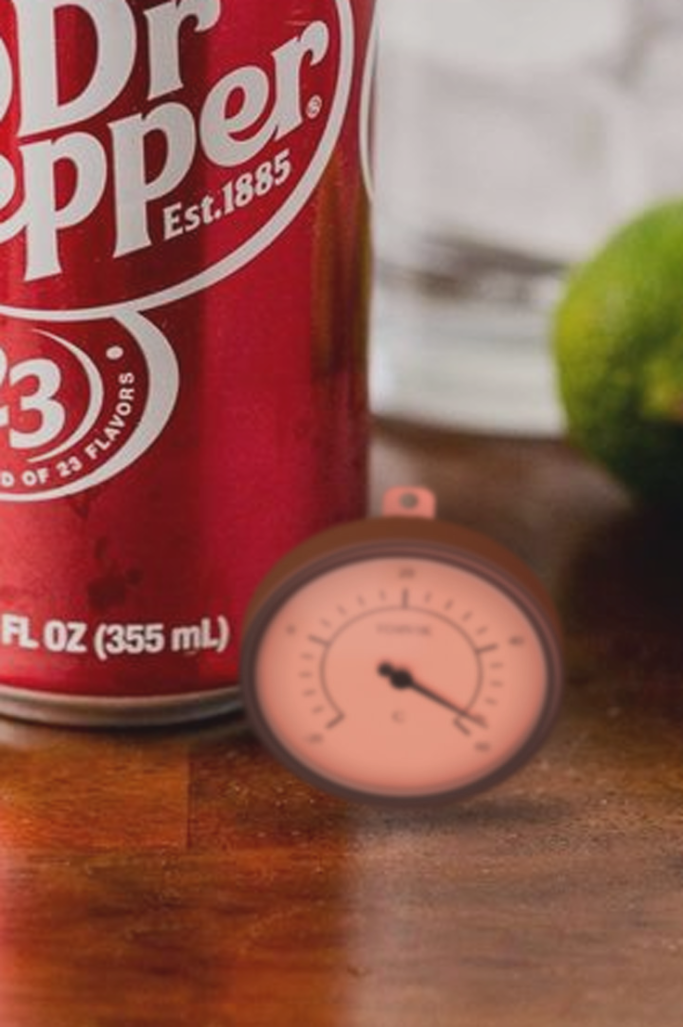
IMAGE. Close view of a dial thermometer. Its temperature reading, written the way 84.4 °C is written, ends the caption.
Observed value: 56 °C
